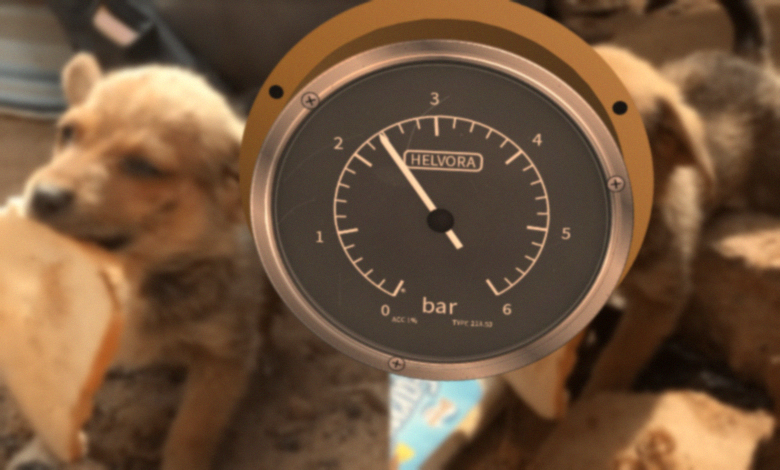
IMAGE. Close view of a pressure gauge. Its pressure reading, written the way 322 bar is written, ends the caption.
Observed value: 2.4 bar
